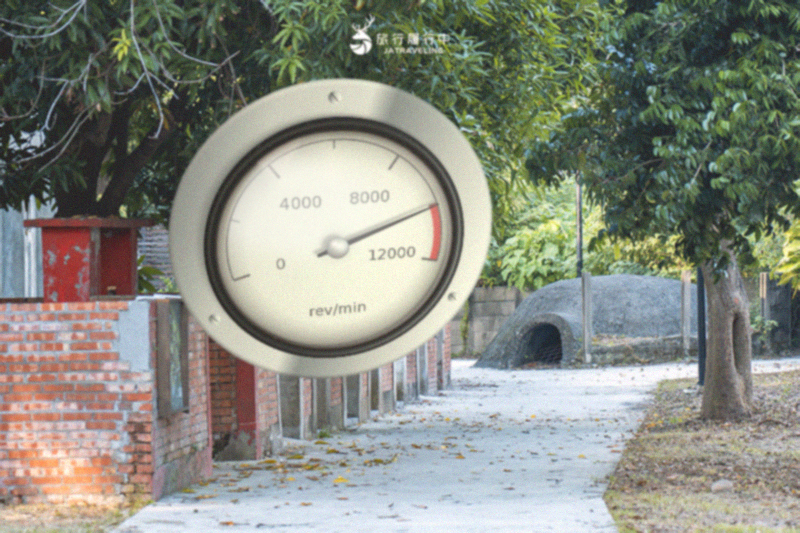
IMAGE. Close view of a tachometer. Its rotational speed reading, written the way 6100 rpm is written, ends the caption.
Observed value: 10000 rpm
